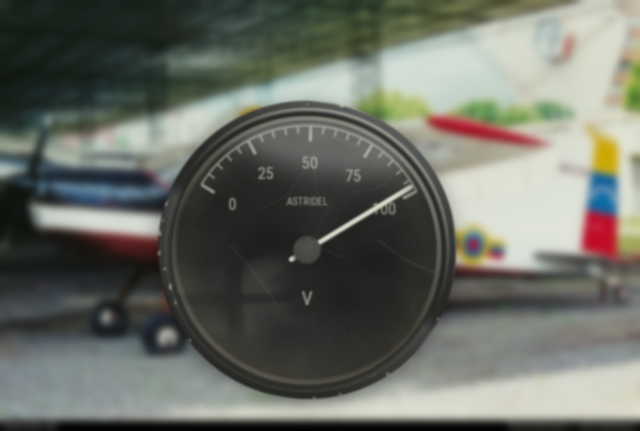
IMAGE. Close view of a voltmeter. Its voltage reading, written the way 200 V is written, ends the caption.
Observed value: 97.5 V
